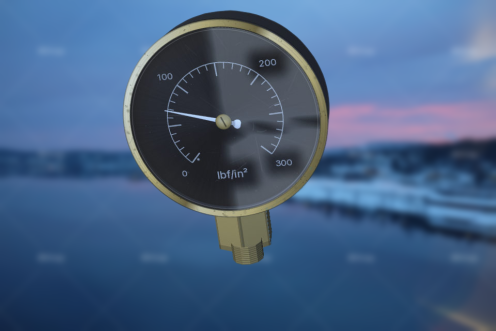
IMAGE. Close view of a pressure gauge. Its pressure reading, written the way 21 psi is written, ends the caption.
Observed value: 70 psi
